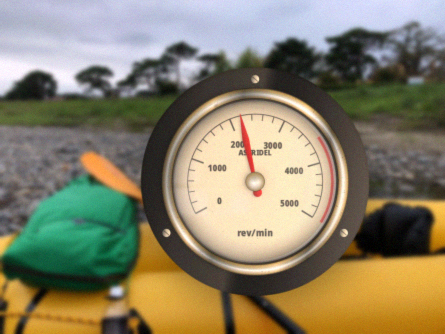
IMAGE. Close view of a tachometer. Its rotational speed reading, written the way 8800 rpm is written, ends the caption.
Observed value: 2200 rpm
